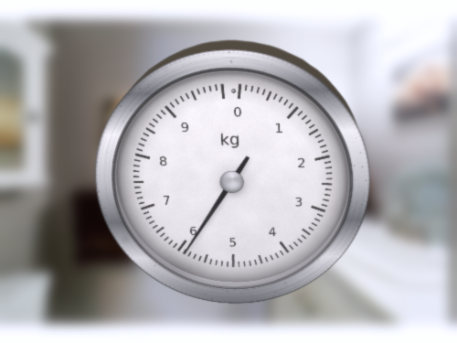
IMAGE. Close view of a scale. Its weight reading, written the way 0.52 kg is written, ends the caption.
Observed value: 5.9 kg
